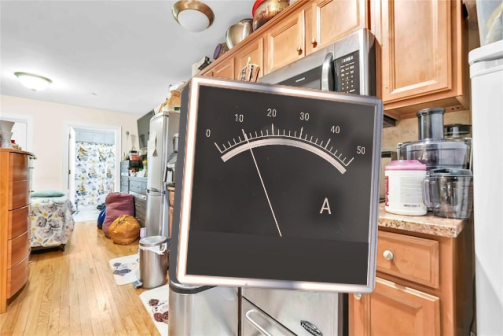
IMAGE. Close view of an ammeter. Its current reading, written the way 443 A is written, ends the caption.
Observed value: 10 A
